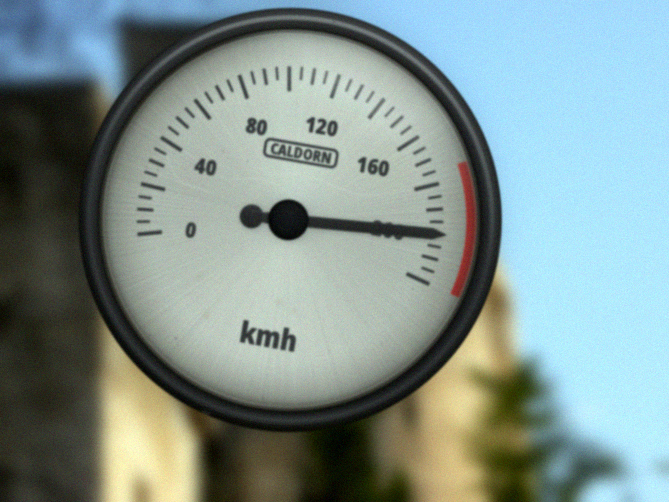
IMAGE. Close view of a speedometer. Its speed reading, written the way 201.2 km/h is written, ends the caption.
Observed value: 200 km/h
